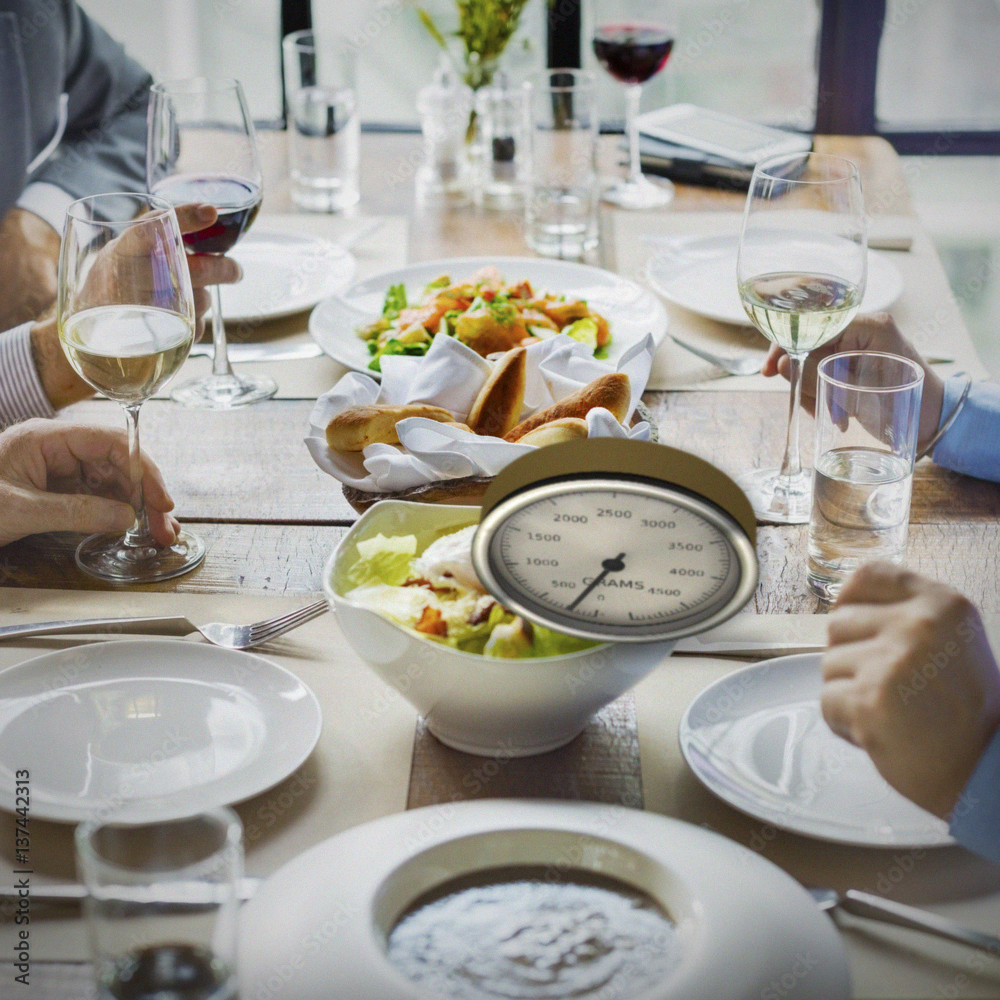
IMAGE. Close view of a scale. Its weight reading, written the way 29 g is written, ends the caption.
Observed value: 250 g
